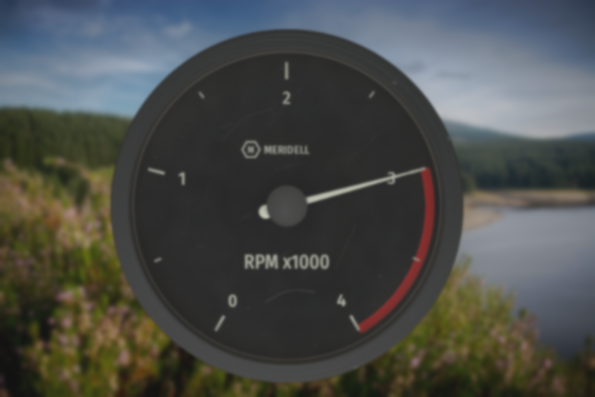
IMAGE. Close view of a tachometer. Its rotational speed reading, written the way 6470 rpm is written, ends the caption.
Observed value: 3000 rpm
